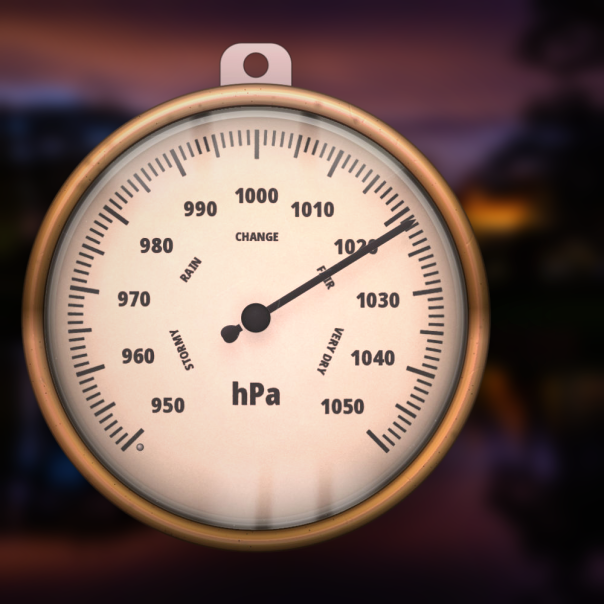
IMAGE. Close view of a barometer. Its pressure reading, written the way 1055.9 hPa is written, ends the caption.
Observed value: 1021.5 hPa
